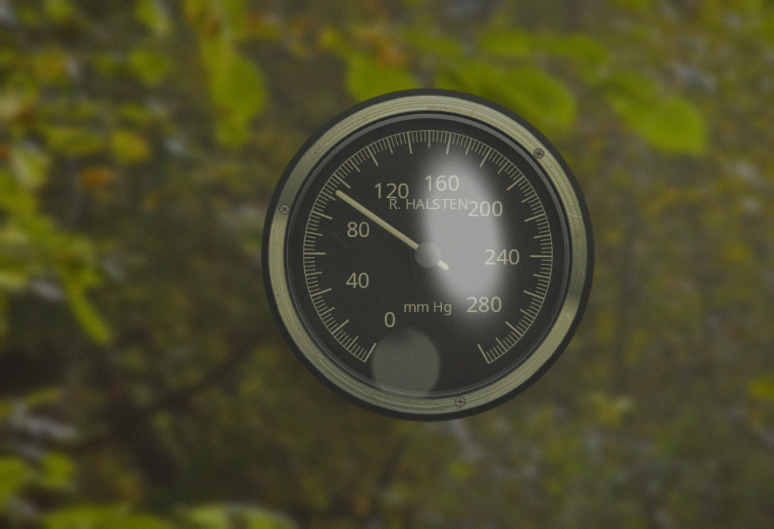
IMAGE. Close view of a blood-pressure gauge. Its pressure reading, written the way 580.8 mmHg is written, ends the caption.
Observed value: 94 mmHg
